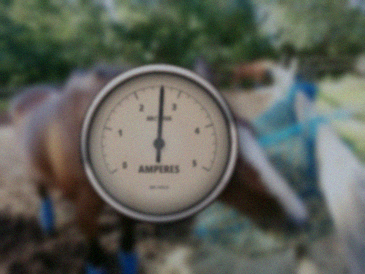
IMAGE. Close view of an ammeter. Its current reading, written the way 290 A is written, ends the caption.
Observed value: 2.6 A
